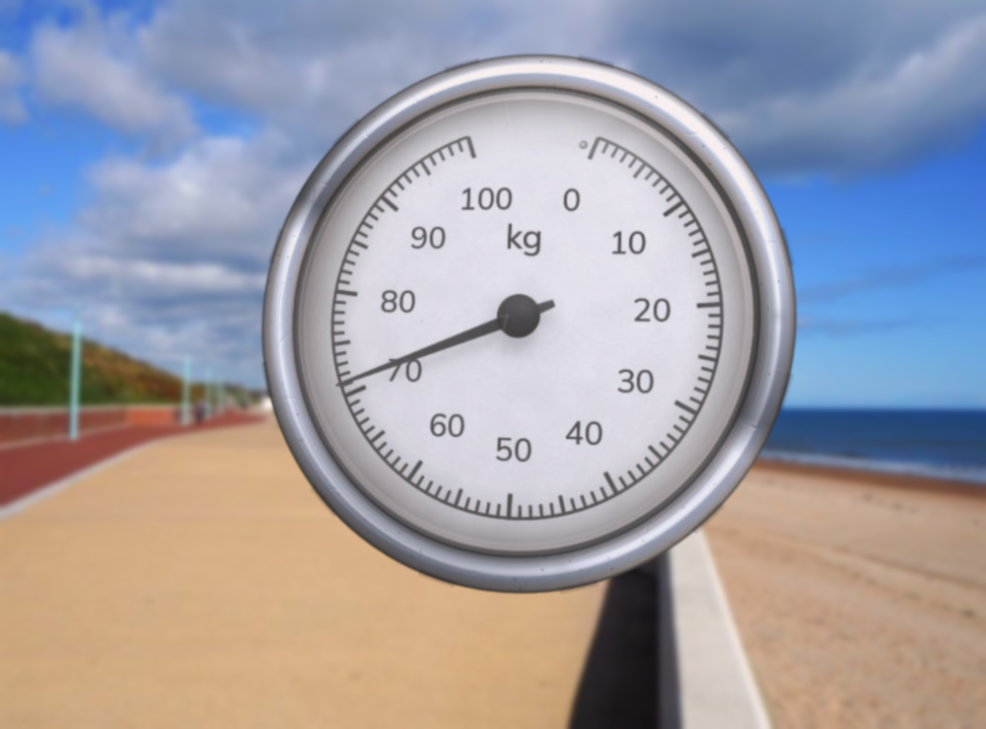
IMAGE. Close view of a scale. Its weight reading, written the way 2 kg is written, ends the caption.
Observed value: 71 kg
